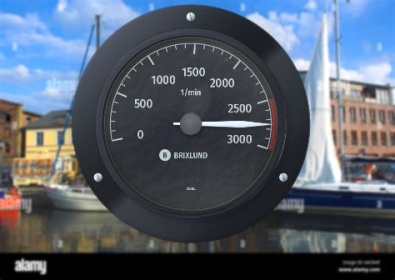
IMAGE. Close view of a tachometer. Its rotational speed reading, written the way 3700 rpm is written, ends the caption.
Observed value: 2750 rpm
